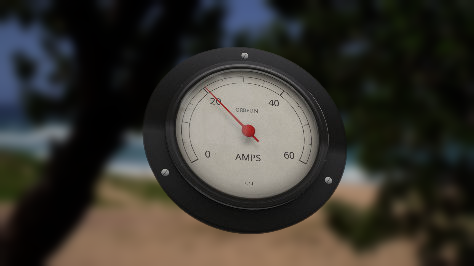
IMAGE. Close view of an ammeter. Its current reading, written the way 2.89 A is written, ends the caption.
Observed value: 20 A
